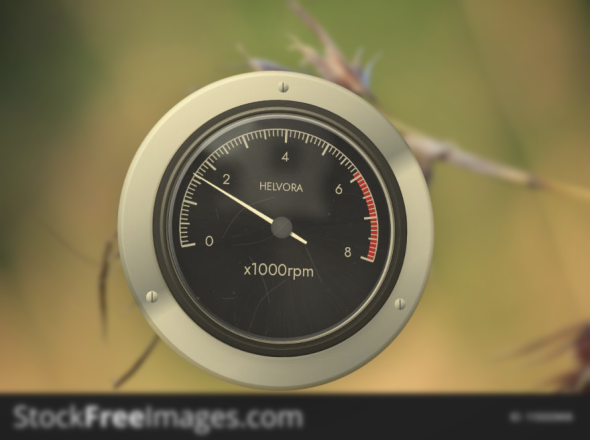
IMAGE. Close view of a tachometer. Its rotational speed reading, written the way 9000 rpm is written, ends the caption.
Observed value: 1600 rpm
